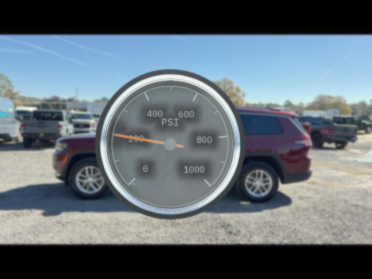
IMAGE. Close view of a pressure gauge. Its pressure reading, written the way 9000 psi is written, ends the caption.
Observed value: 200 psi
